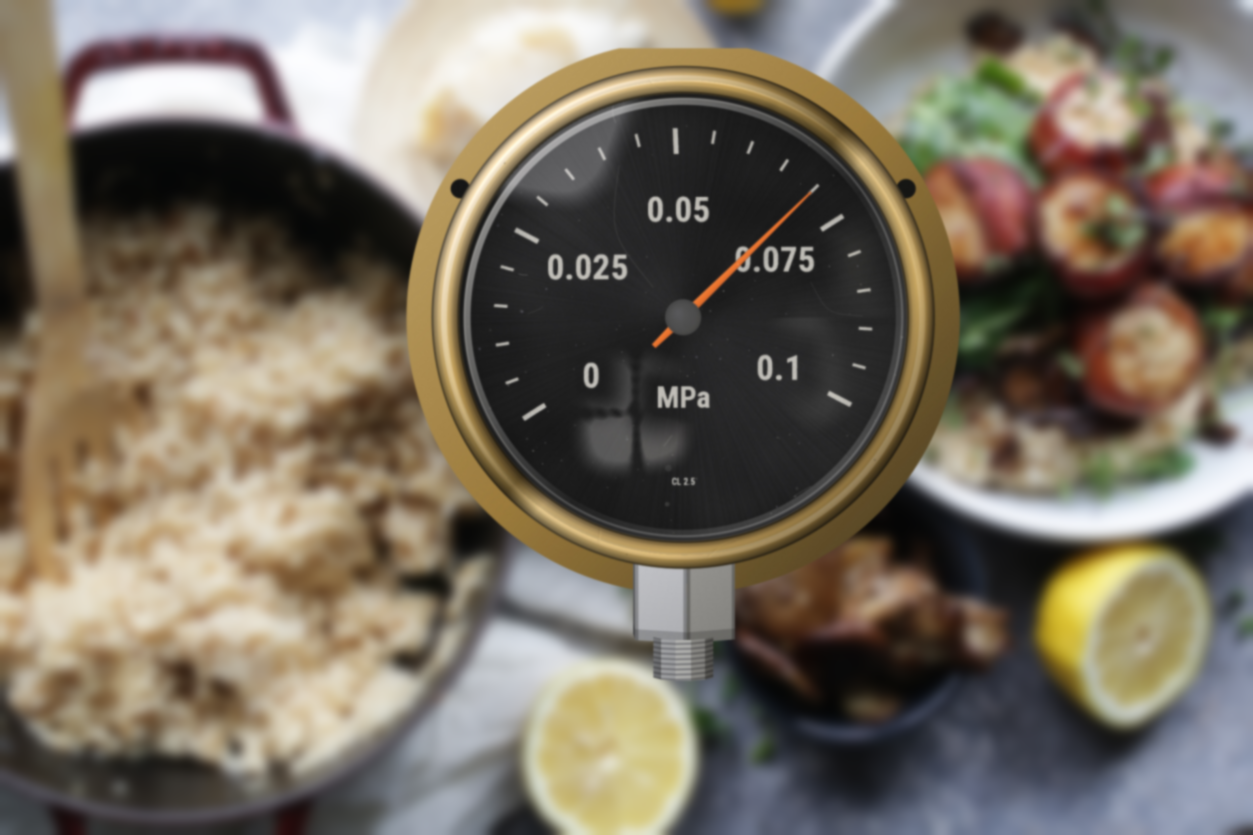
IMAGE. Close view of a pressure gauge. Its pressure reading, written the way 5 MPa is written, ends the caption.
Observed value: 0.07 MPa
